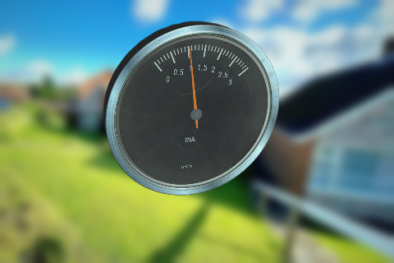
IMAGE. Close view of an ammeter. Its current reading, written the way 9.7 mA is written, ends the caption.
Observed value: 1 mA
